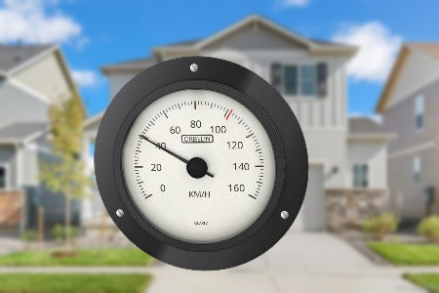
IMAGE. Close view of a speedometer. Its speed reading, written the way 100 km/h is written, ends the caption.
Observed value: 40 km/h
